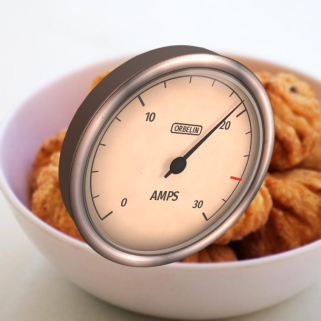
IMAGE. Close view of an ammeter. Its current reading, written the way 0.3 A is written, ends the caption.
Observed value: 19 A
